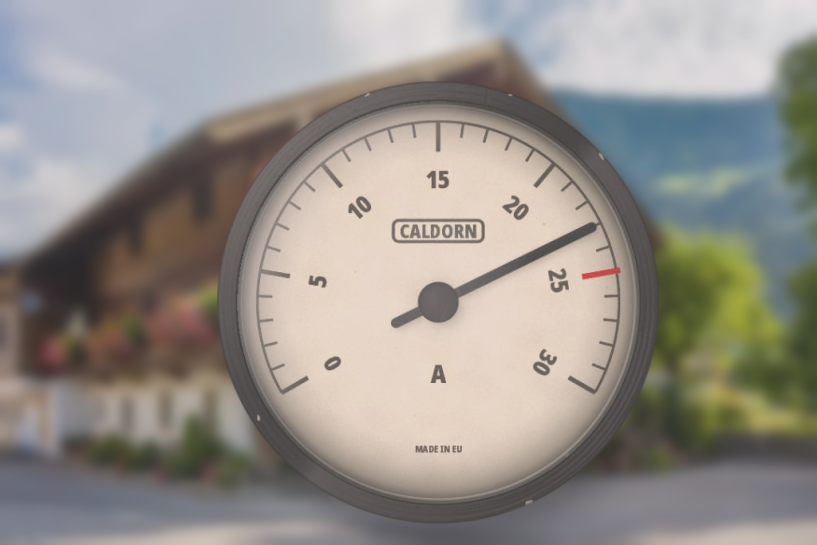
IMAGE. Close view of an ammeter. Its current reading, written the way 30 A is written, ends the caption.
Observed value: 23 A
